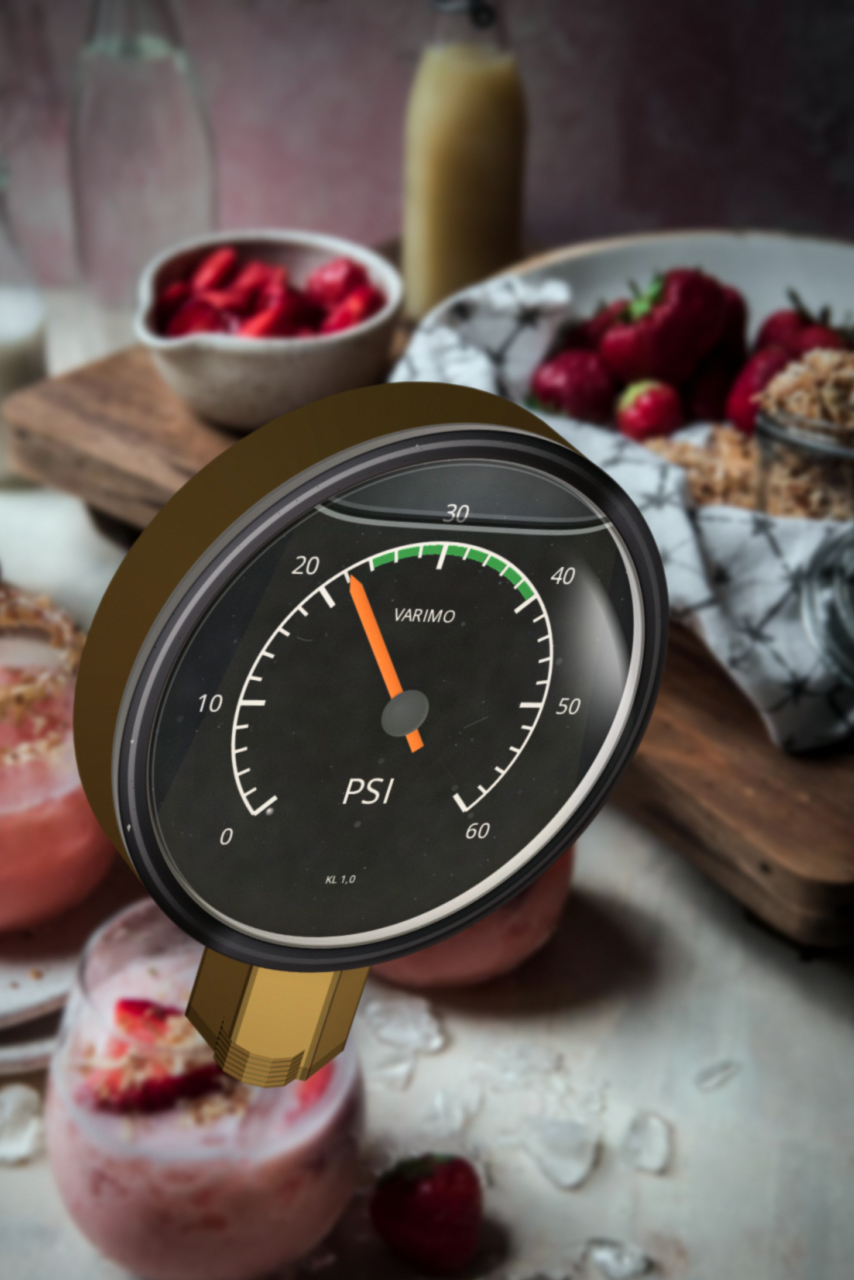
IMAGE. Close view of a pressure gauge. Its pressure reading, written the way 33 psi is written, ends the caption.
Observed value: 22 psi
